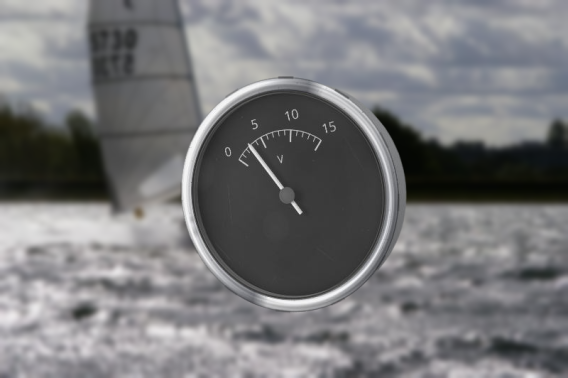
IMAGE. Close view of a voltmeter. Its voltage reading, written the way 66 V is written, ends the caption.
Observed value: 3 V
